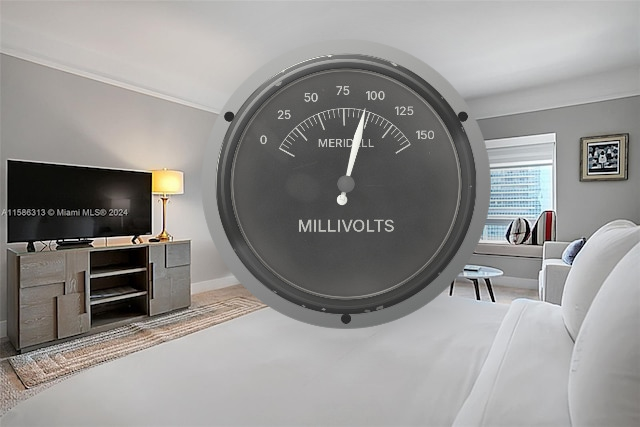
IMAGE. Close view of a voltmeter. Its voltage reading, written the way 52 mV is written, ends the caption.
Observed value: 95 mV
